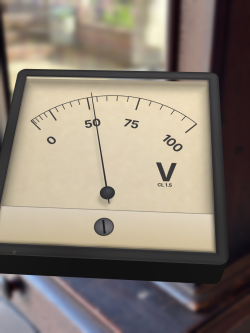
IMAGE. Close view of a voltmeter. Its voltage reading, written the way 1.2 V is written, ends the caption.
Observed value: 52.5 V
